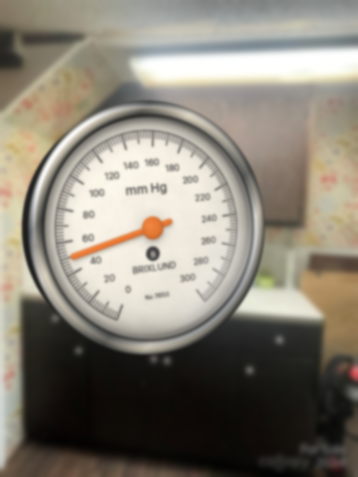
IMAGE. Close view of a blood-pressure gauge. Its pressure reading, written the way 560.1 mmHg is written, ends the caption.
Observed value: 50 mmHg
